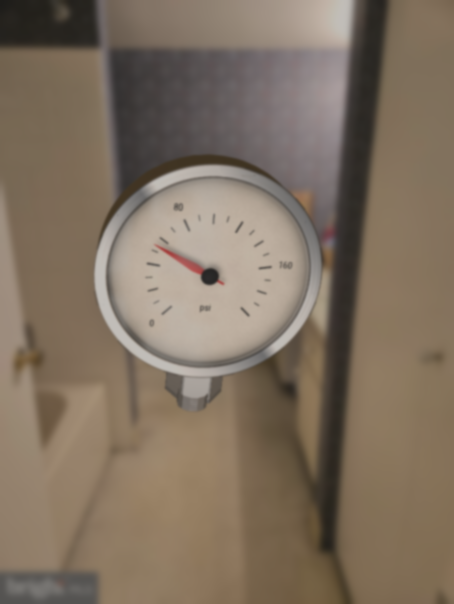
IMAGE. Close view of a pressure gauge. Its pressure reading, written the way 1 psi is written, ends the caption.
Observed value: 55 psi
